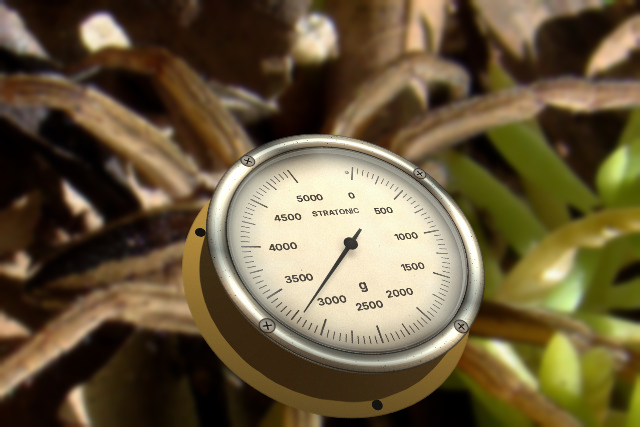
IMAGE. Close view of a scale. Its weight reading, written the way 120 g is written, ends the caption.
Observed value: 3200 g
